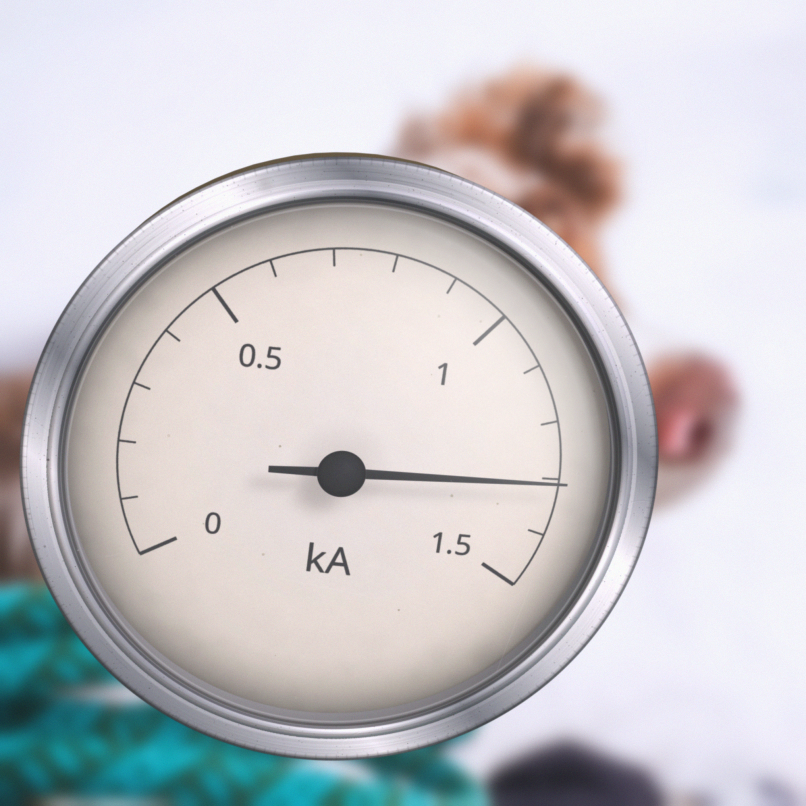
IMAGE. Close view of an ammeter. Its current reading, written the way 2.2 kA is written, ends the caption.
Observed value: 1.3 kA
